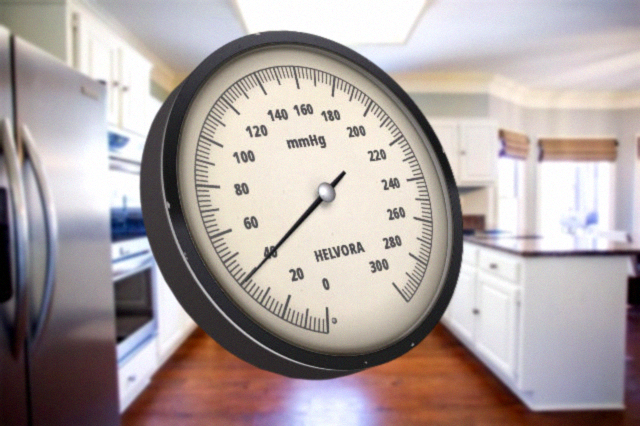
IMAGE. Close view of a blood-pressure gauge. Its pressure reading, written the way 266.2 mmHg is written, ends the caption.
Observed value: 40 mmHg
